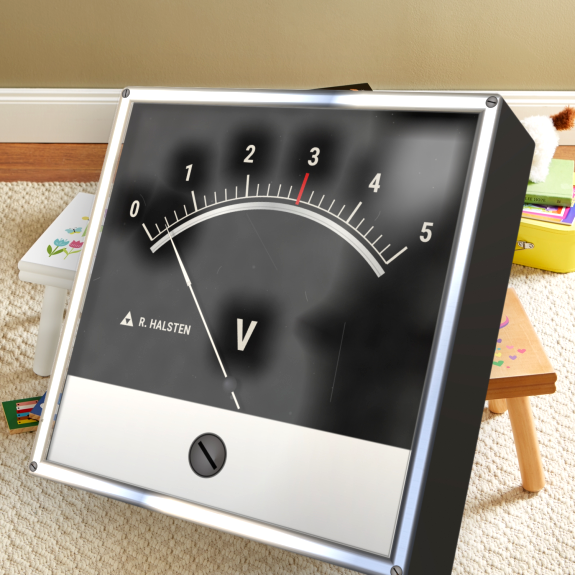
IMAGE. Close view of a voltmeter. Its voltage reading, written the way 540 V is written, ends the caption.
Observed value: 0.4 V
